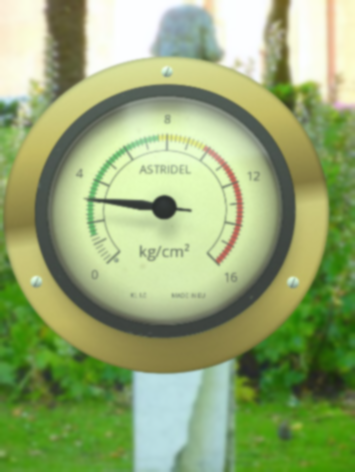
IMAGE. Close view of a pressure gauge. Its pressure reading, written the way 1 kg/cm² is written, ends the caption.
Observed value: 3 kg/cm²
